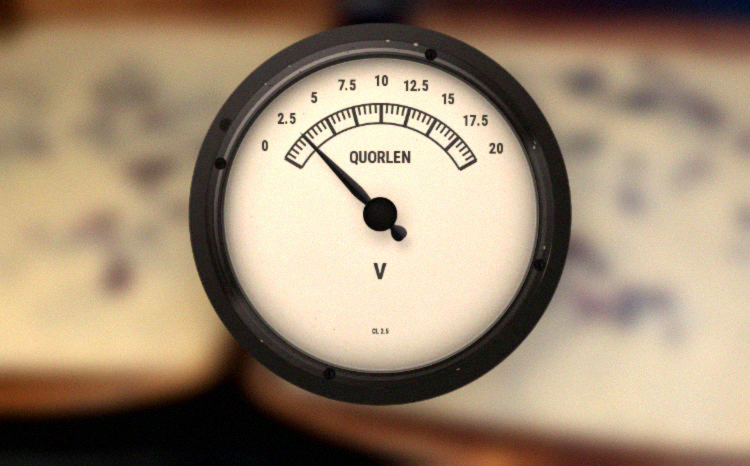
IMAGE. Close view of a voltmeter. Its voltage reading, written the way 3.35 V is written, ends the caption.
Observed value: 2.5 V
